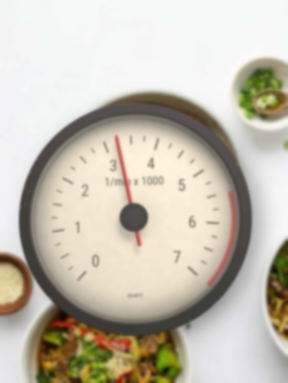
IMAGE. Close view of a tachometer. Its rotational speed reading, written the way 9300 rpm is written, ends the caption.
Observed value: 3250 rpm
